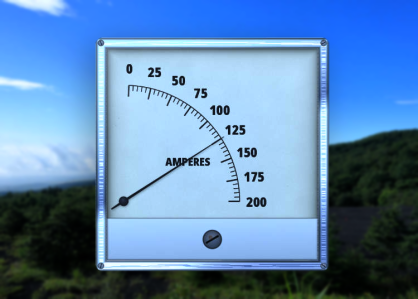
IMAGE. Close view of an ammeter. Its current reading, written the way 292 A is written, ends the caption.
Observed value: 125 A
